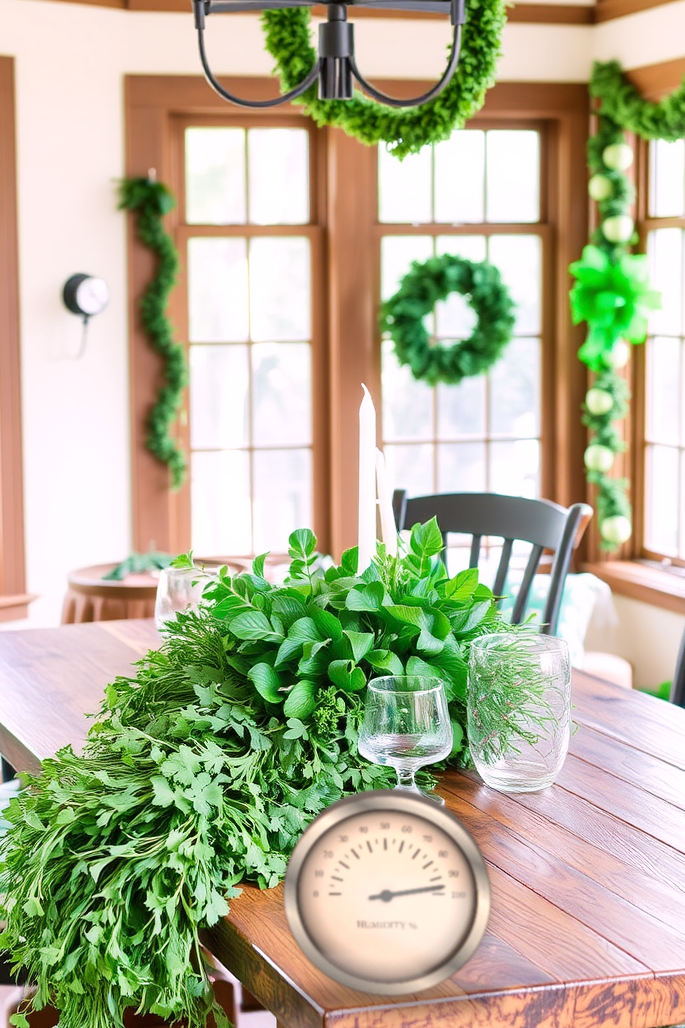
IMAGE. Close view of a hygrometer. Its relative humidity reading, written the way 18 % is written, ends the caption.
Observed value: 95 %
